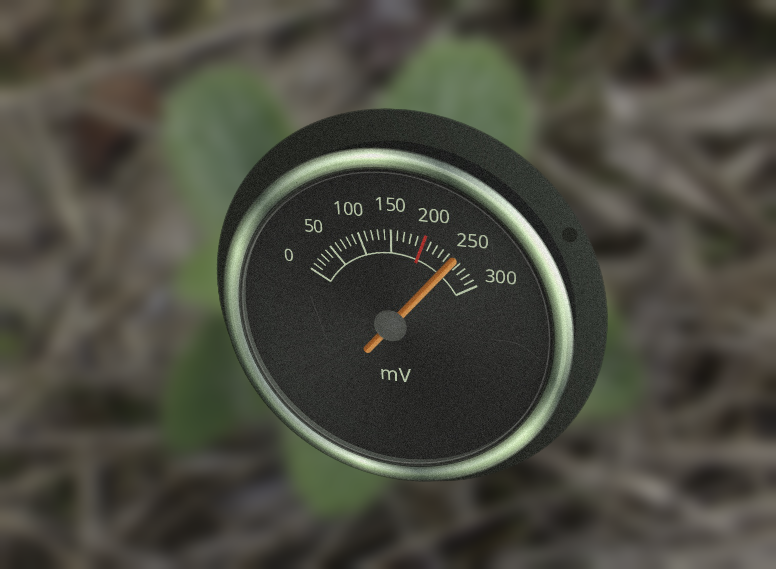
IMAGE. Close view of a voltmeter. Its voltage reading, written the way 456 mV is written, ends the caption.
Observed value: 250 mV
